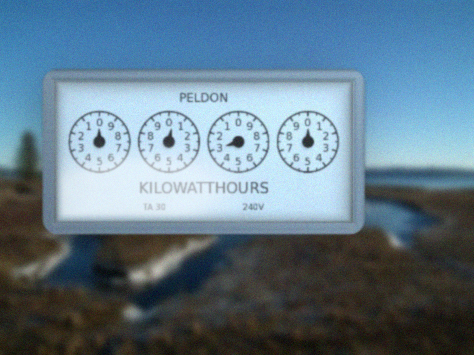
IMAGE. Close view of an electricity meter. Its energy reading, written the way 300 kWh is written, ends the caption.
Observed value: 30 kWh
